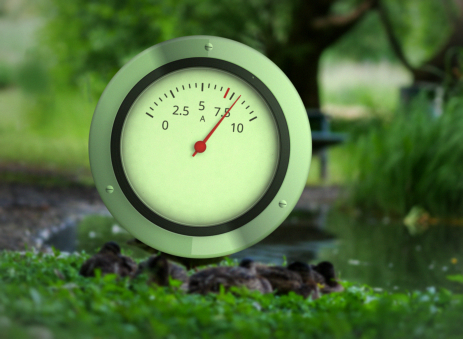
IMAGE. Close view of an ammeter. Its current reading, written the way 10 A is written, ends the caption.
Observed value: 8 A
